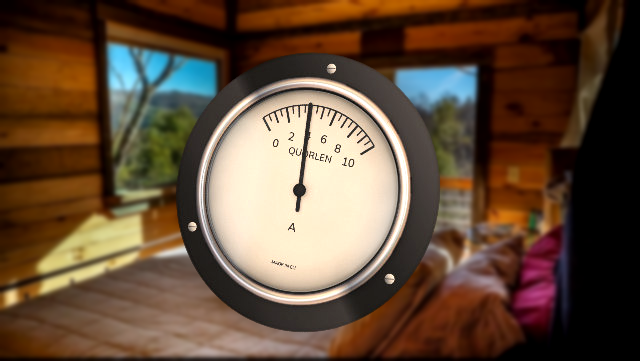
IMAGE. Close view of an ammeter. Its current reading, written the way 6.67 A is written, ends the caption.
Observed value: 4 A
